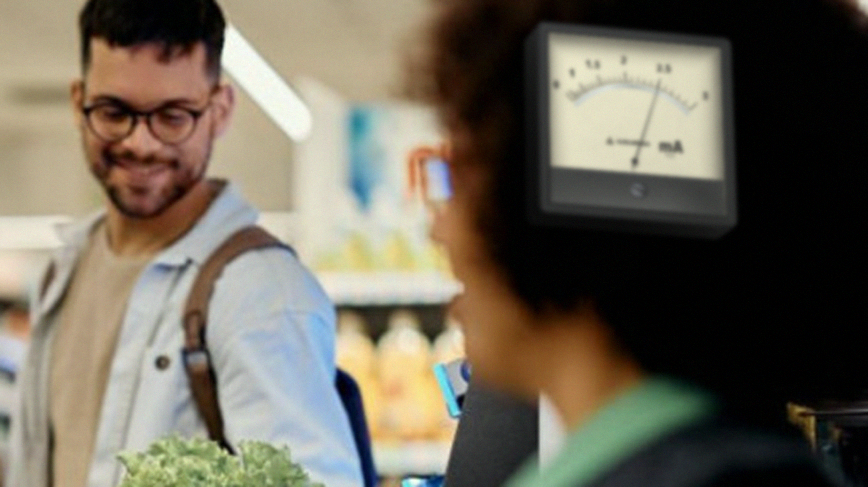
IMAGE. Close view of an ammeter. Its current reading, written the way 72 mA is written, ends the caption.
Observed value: 2.5 mA
